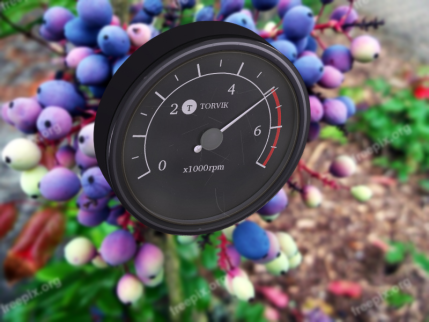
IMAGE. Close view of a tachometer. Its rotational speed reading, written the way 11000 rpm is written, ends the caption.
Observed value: 5000 rpm
